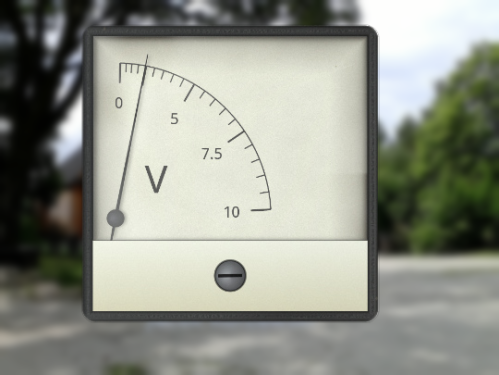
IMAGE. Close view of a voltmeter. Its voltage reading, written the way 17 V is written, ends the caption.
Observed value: 2.5 V
